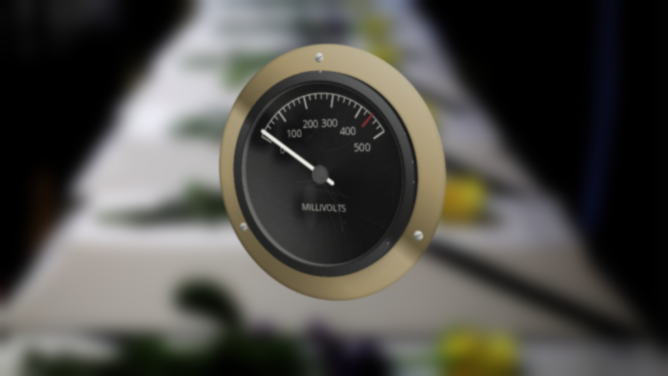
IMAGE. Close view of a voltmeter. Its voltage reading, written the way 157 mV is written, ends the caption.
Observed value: 20 mV
